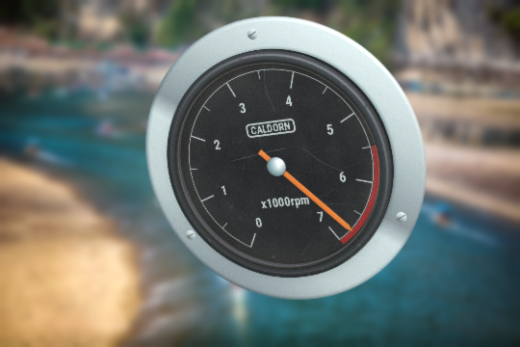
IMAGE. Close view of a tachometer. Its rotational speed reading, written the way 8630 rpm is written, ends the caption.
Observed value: 6750 rpm
